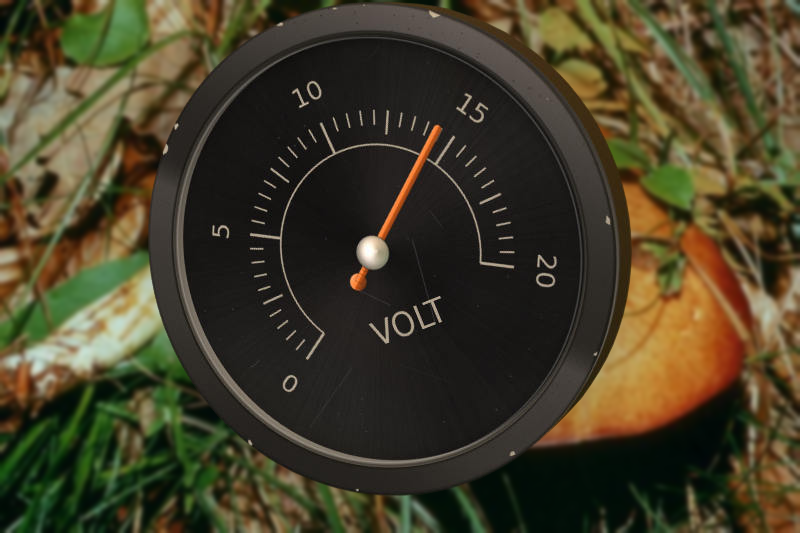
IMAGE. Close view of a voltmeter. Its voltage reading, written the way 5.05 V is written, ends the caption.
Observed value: 14.5 V
